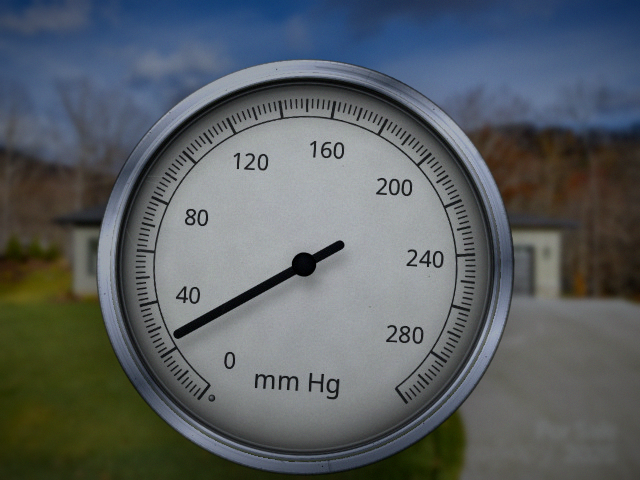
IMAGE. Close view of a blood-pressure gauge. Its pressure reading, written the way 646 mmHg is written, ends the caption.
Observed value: 24 mmHg
